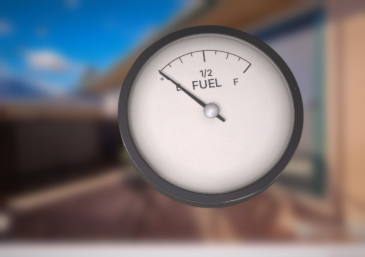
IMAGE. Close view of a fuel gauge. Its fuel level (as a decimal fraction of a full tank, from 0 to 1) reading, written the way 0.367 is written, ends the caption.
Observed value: 0
